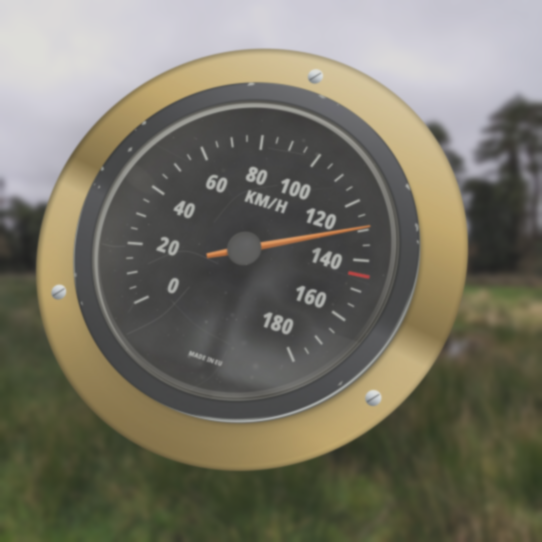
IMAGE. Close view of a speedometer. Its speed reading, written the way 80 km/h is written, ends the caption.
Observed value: 130 km/h
